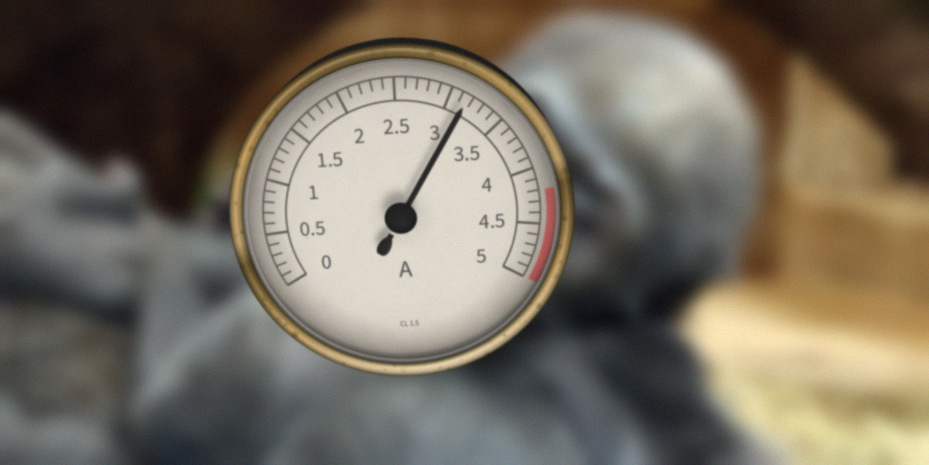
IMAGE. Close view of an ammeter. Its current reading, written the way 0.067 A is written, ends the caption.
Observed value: 3.15 A
